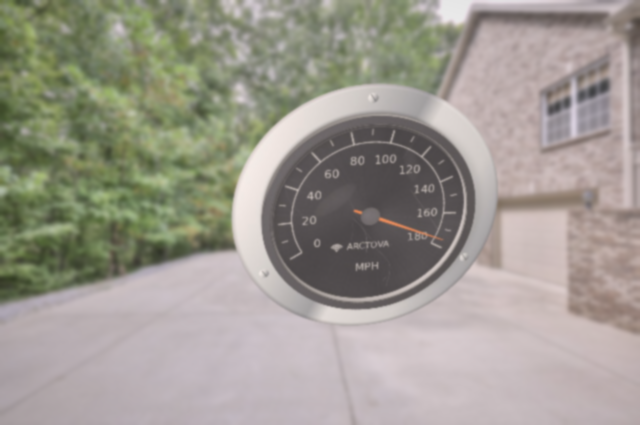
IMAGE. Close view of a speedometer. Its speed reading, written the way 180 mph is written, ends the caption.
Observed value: 175 mph
